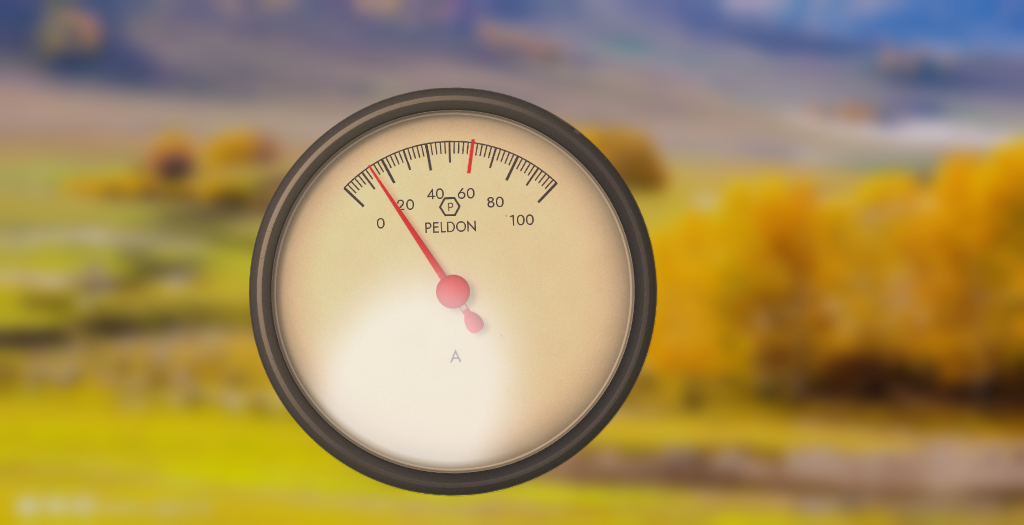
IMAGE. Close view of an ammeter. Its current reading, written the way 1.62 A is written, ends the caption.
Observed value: 14 A
